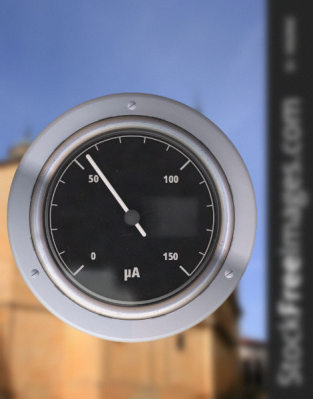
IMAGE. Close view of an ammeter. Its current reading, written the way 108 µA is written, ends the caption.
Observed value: 55 µA
